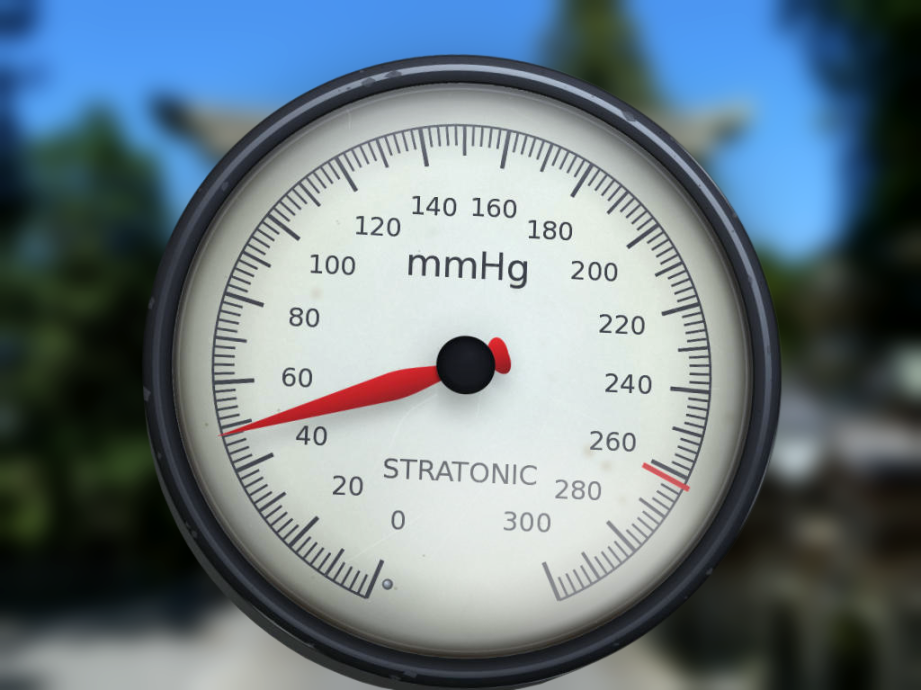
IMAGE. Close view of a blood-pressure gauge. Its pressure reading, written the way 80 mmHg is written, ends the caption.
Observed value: 48 mmHg
